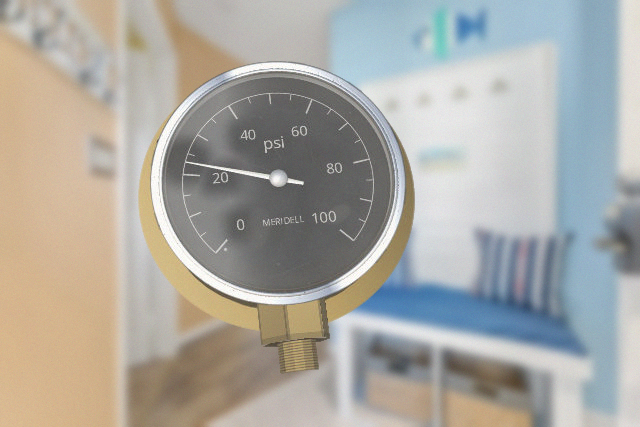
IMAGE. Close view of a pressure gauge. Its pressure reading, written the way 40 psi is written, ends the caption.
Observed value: 22.5 psi
